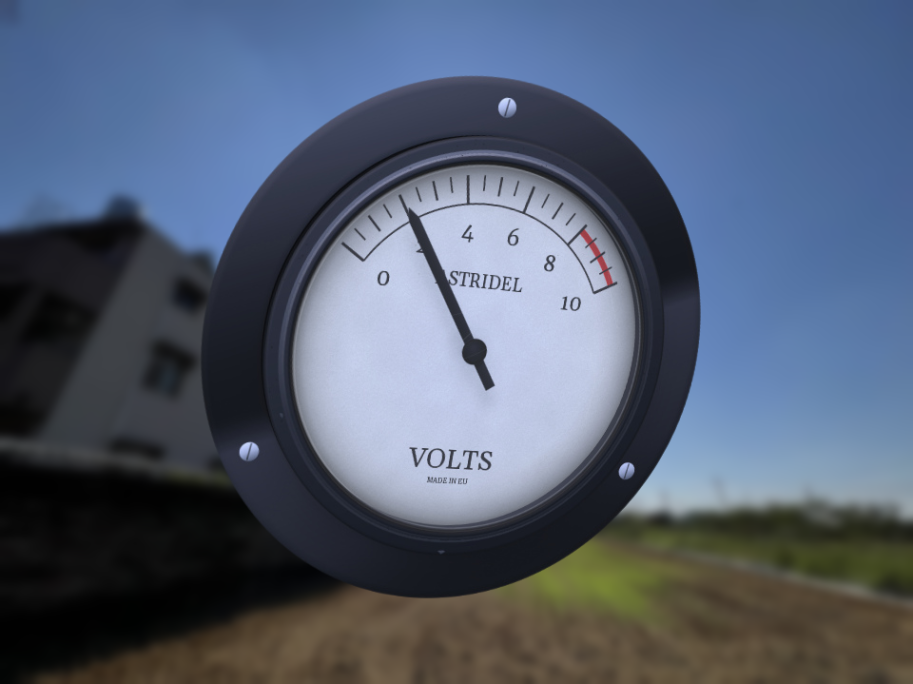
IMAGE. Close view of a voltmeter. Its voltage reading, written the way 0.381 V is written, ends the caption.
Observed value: 2 V
